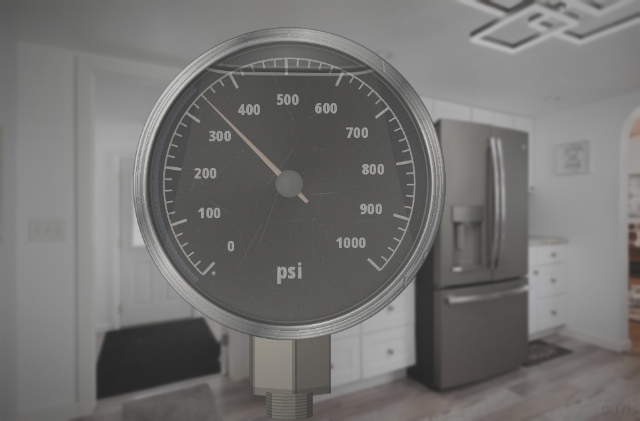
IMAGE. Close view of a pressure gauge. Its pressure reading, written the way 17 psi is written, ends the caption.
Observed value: 340 psi
